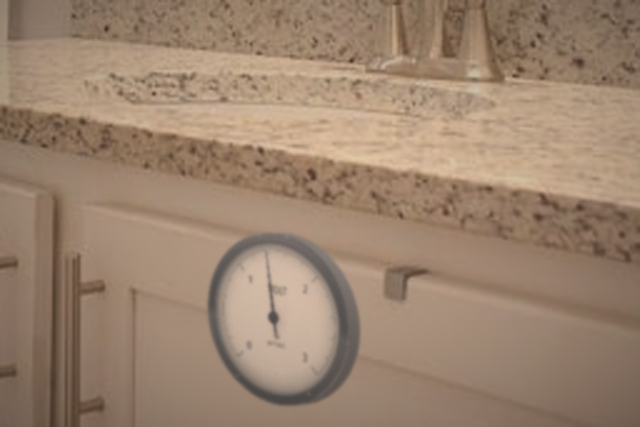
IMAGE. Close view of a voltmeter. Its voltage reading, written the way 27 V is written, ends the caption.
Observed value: 1.4 V
